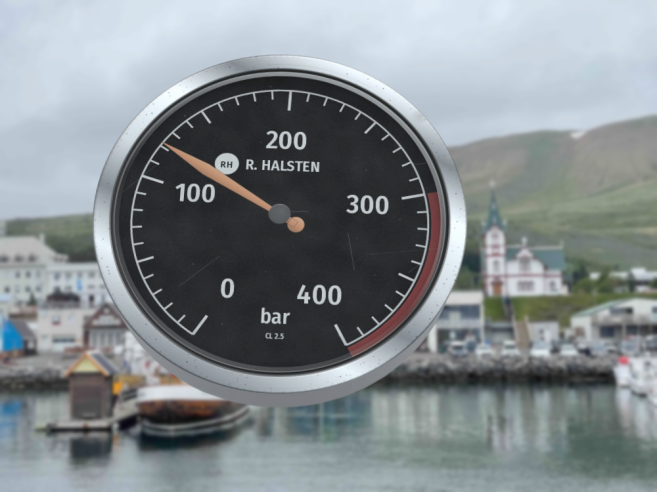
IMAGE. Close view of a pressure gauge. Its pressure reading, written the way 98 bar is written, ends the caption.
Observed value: 120 bar
